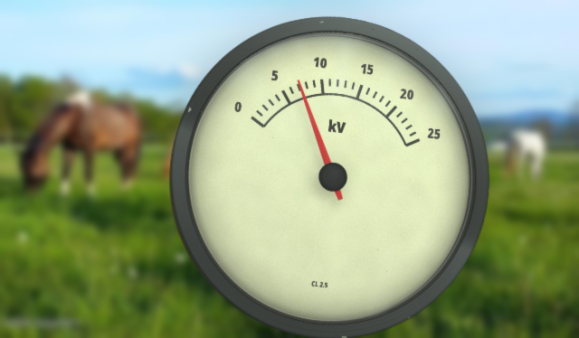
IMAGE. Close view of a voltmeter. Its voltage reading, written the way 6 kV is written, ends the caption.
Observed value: 7 kV
